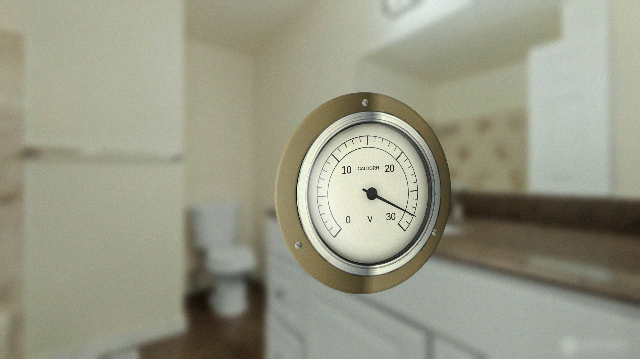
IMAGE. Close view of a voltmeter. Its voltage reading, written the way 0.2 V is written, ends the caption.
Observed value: 28 V
